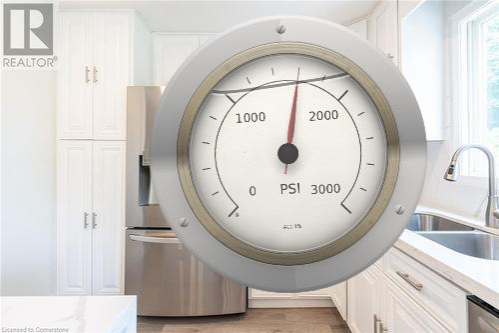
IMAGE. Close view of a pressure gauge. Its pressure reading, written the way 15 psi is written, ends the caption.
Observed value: 1600 psi
